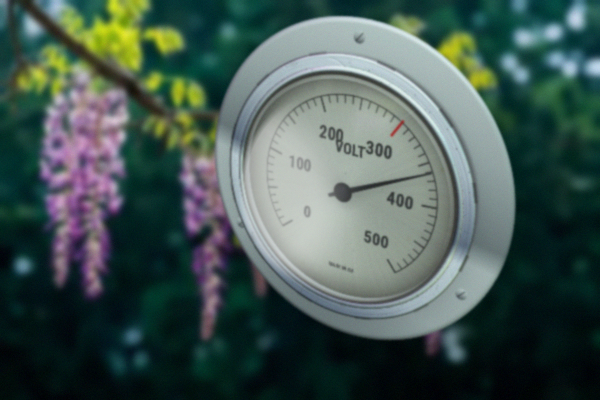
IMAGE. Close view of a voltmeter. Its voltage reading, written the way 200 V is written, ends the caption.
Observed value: 360 V
